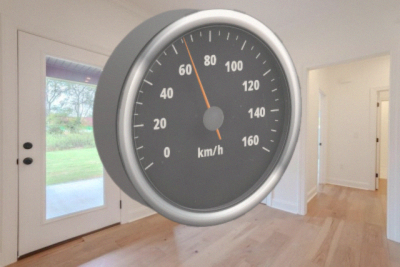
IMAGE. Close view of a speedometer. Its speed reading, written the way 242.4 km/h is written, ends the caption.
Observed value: 65 km/h
